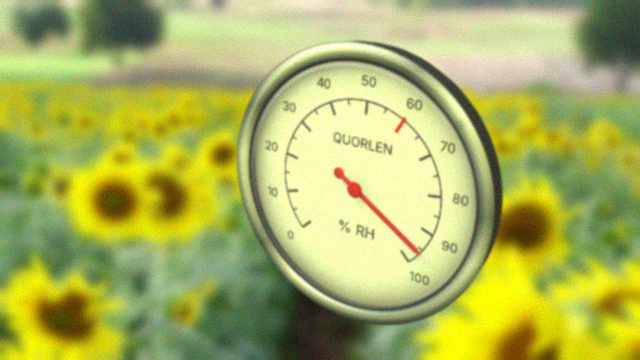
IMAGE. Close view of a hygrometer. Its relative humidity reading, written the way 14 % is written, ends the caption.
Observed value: 95 %
